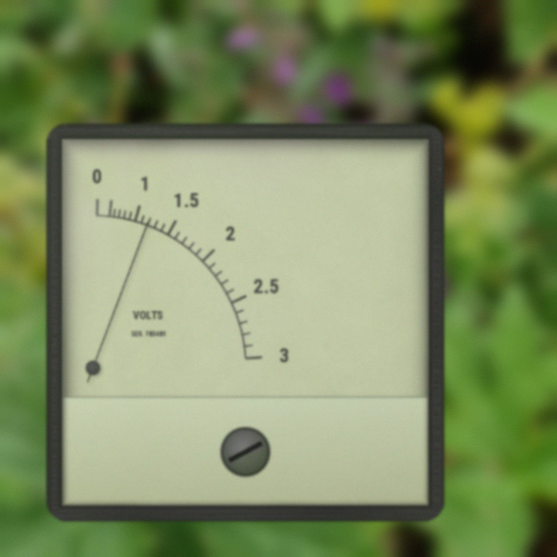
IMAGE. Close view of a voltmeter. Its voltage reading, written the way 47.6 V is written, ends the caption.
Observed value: 1.2 V
